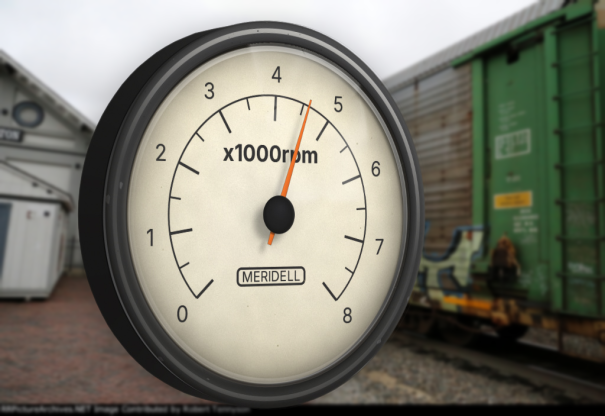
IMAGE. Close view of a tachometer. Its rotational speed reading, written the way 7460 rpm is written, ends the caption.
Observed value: 4500 rpm
